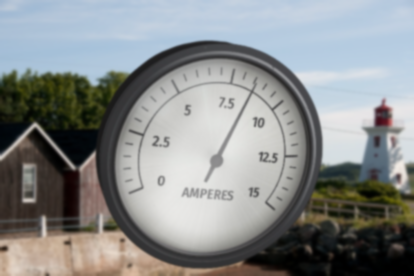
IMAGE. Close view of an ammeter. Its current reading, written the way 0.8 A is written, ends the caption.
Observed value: 8.5 A
